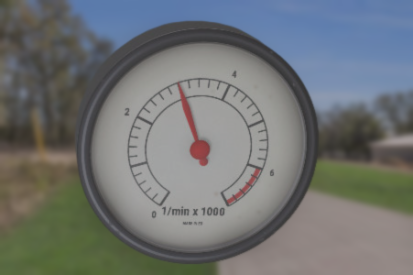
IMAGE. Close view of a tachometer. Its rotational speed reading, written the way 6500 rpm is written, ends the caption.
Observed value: 3000 rpm
